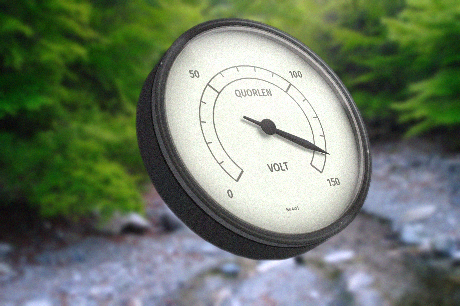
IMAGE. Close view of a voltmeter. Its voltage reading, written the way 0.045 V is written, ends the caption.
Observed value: 140 V
